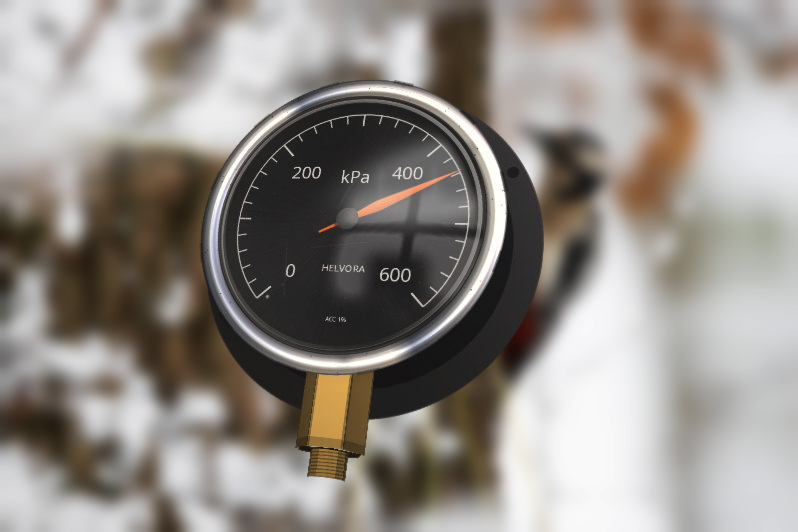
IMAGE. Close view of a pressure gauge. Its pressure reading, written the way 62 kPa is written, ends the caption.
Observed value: 440 kPa
